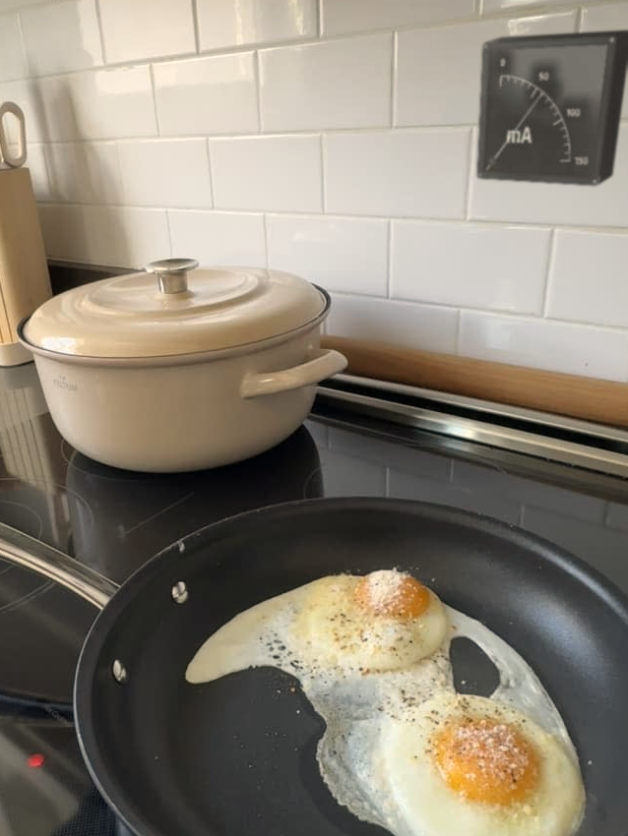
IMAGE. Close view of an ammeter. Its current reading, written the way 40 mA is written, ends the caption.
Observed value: 60 mA
